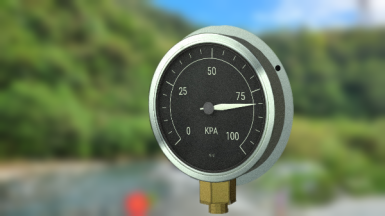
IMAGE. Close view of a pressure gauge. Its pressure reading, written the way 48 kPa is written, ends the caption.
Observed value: 80 kPa
